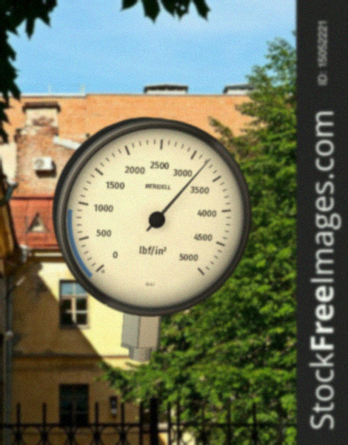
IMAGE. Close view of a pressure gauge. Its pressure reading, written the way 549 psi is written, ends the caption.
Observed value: 3200 psi
